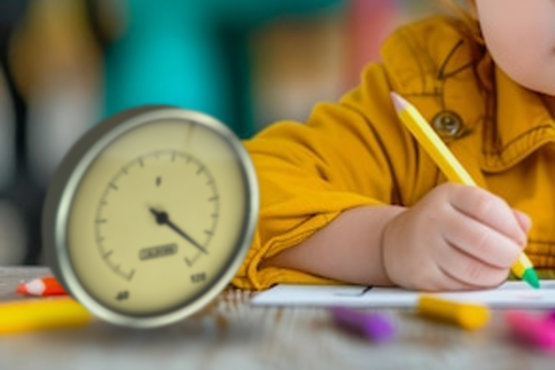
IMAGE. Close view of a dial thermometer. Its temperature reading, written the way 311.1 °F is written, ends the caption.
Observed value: 110 °F
